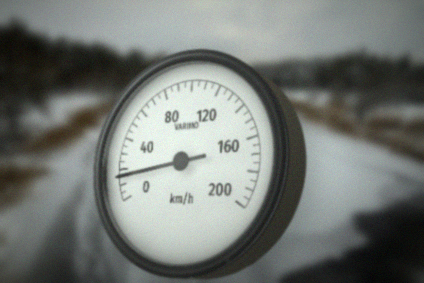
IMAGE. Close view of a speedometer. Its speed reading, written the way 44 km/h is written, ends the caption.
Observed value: 15 km/h
